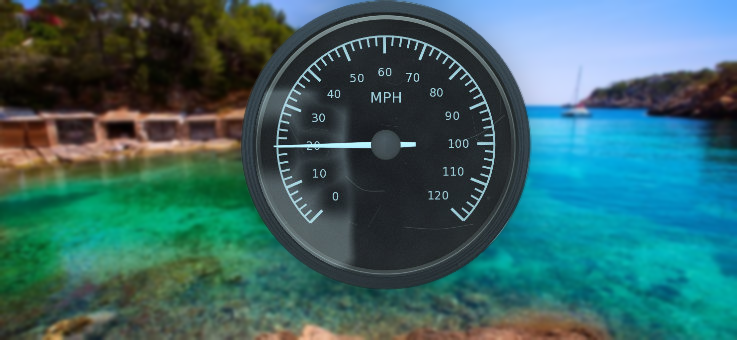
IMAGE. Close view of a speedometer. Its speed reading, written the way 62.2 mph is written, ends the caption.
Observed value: 20 mph
